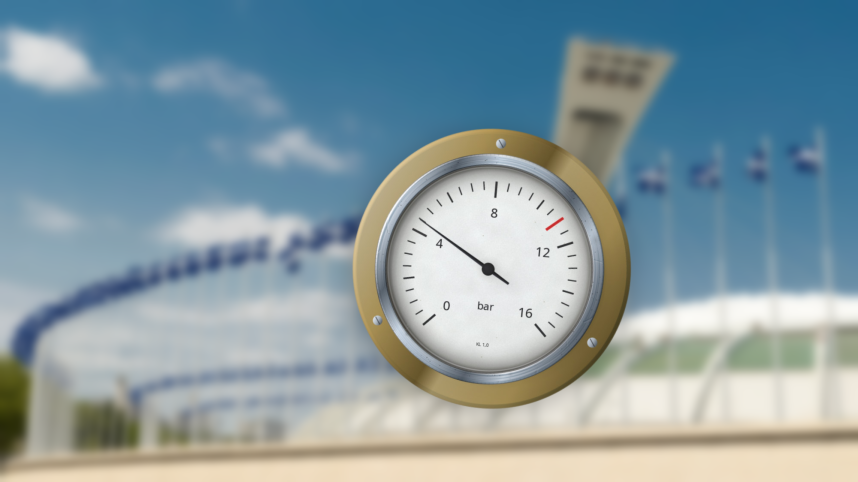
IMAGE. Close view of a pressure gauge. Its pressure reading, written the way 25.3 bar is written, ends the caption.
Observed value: 4.5 bar
